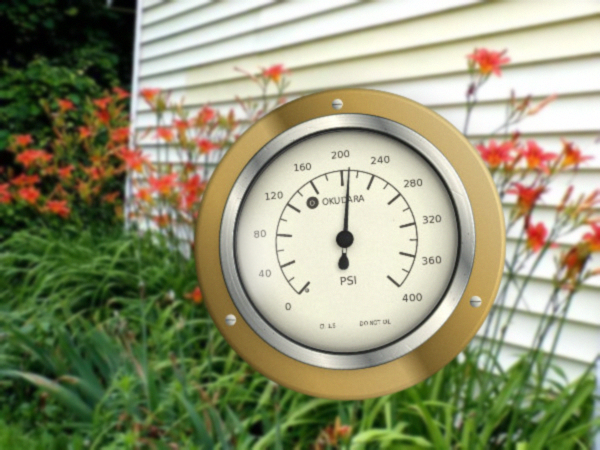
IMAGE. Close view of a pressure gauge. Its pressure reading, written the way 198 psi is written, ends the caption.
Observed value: 210 psi
